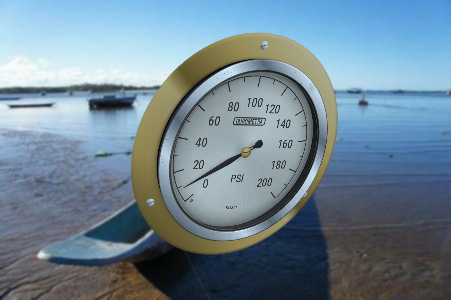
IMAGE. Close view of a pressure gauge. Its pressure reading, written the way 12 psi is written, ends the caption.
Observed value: 10 psi
